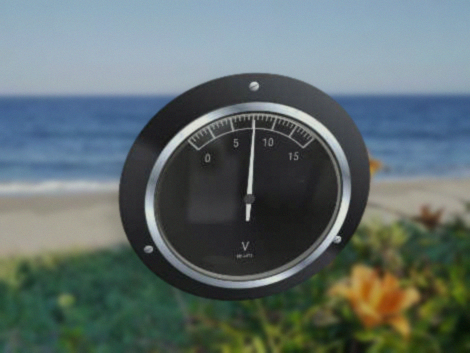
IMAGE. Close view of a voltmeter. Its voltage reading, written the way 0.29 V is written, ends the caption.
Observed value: 7.5 V
